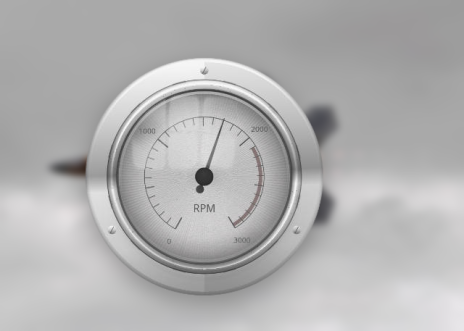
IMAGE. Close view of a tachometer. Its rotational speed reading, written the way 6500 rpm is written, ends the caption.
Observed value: 1700 rpm
